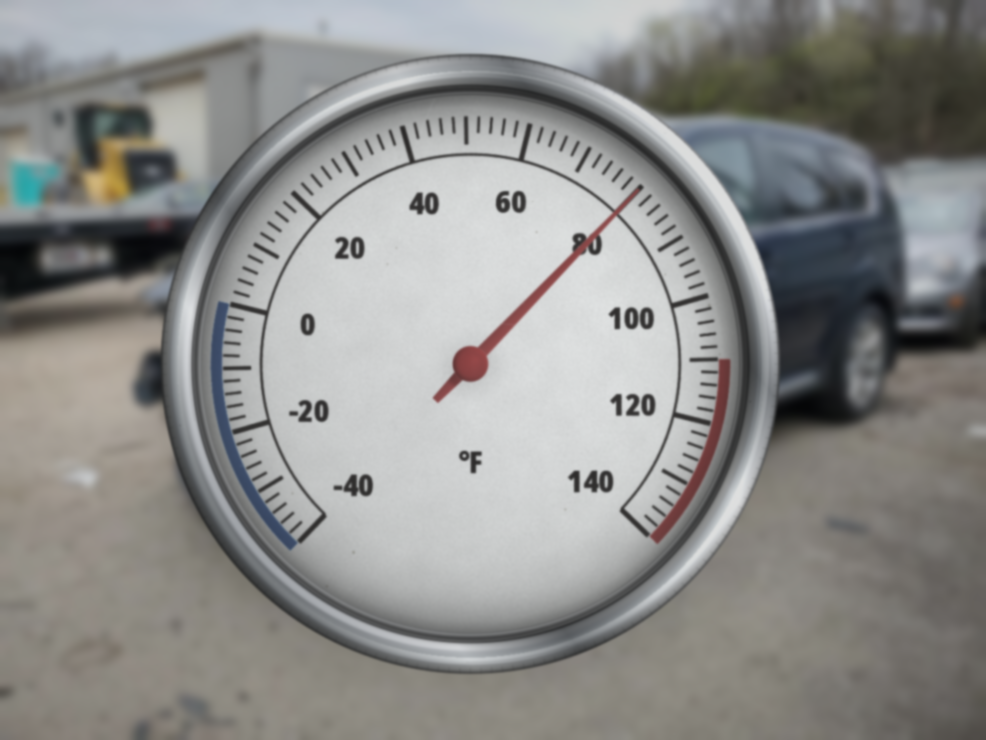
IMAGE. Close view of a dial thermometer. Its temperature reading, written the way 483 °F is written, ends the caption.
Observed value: 80 °F
